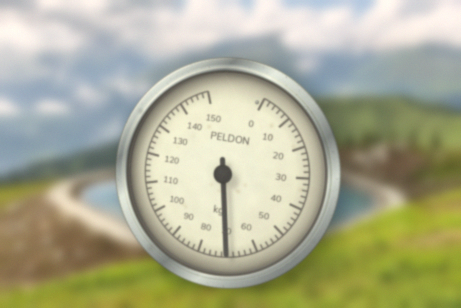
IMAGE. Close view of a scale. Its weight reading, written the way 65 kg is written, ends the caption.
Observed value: 70 kg
